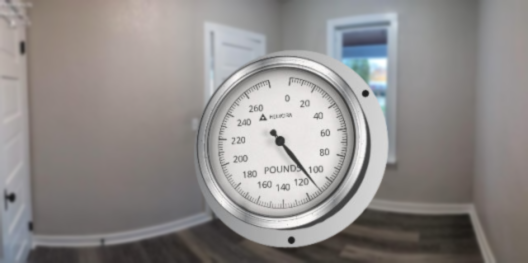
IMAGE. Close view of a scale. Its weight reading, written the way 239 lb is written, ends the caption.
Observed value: 110 lb
